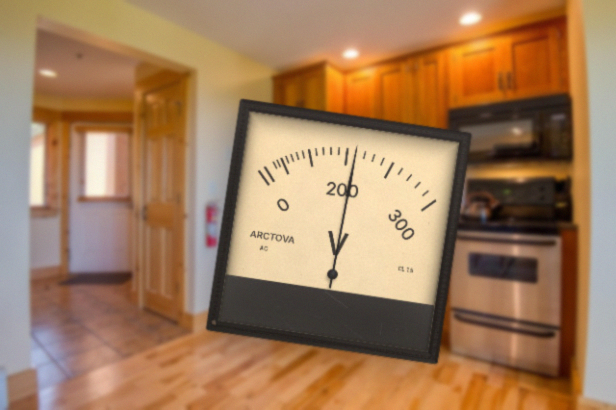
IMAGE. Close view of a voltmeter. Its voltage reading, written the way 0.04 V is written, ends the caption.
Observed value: 210 V
